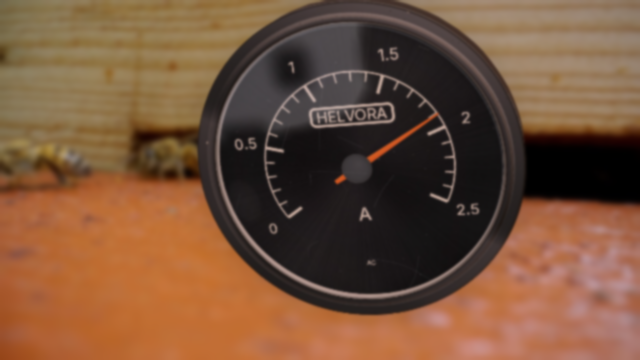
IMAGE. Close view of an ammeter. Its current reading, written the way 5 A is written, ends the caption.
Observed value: 1.9 A
